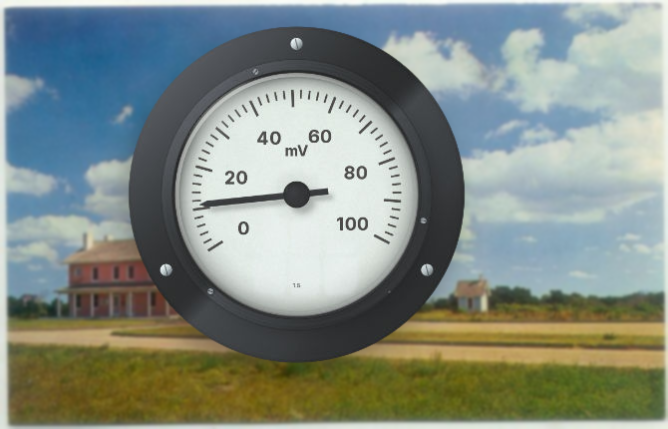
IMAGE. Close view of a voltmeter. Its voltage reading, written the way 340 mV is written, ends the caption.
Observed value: 11 mV
